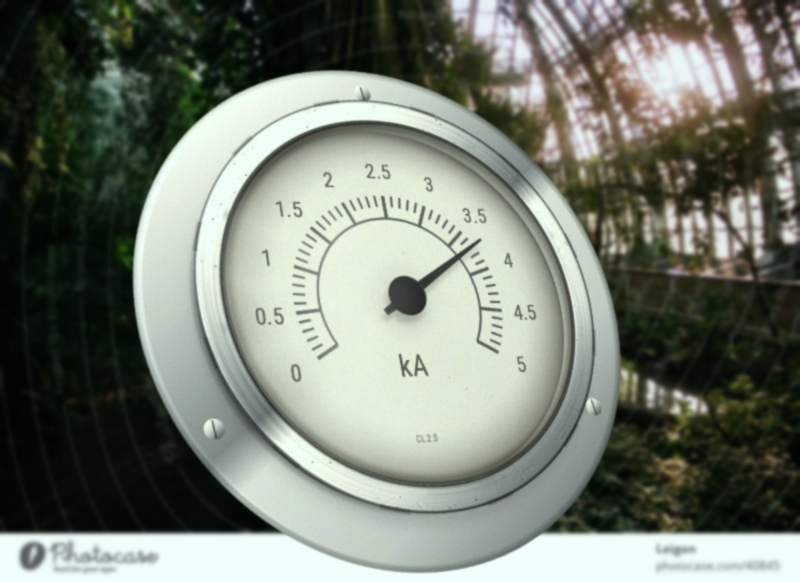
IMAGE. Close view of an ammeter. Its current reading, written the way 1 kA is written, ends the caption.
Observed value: 3.7 kA
